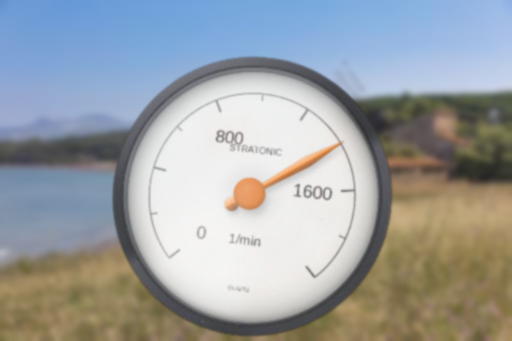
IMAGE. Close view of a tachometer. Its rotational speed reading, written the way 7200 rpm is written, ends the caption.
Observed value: 1400 rpm
